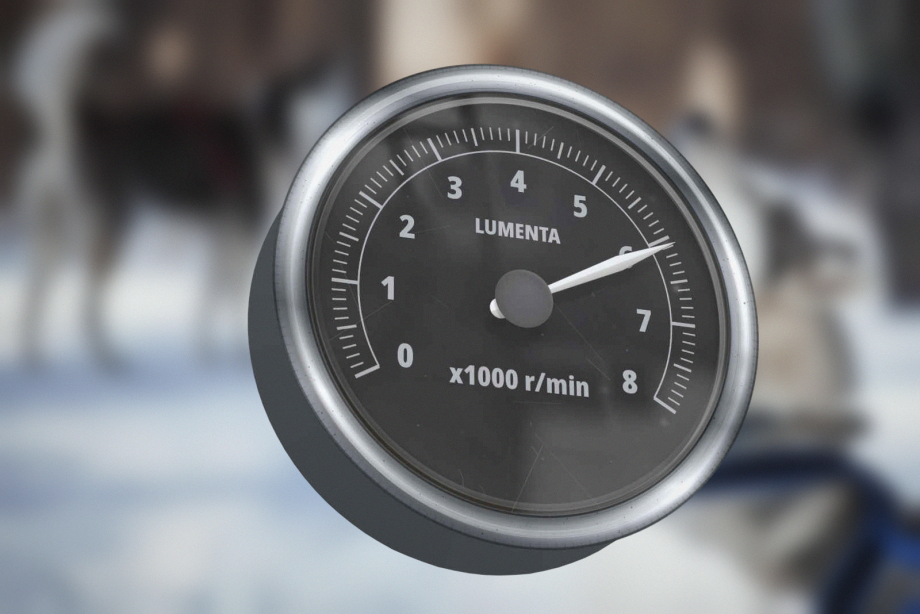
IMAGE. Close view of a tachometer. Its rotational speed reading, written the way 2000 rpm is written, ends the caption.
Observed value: 6100 rpm
